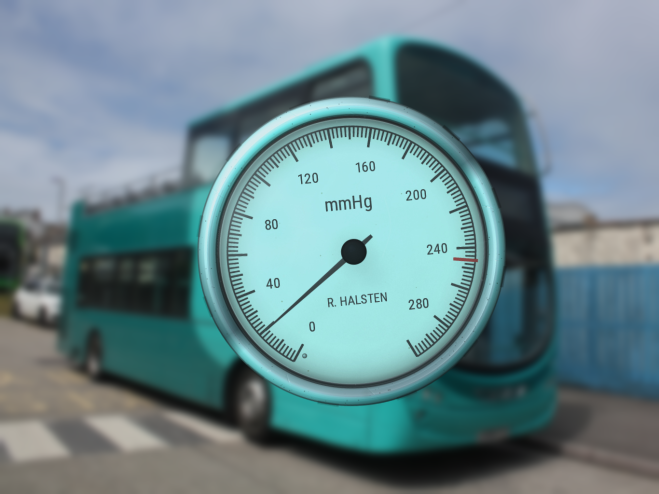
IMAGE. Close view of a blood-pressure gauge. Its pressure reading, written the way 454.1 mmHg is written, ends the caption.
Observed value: 20 mmHg
